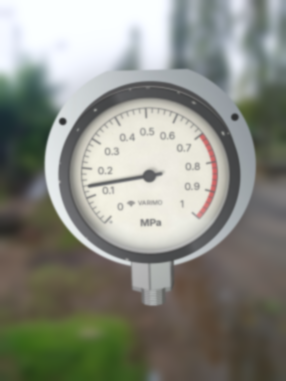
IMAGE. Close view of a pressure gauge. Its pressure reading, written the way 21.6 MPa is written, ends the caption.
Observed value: 0.14 MPa
